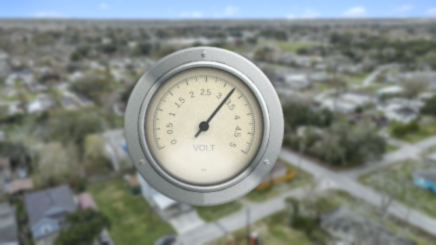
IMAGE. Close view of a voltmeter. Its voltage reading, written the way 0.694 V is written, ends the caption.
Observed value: 3.25 V
